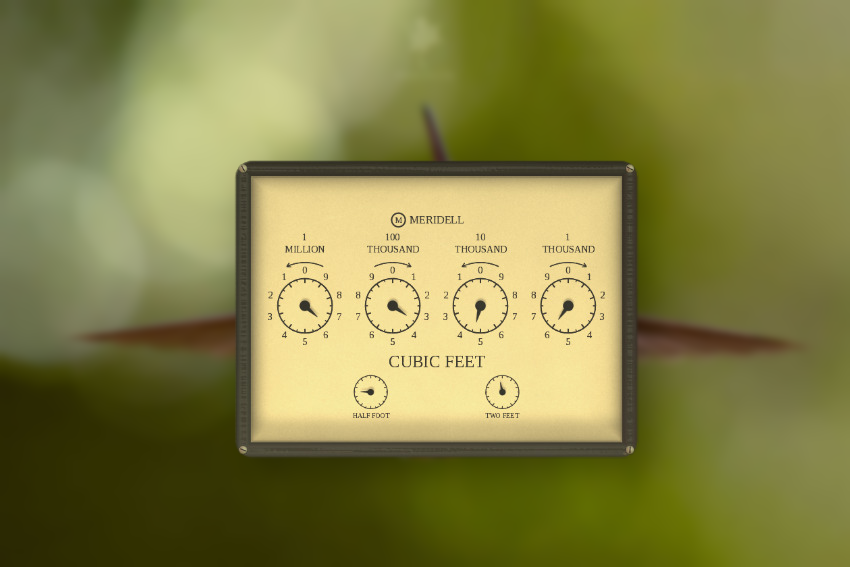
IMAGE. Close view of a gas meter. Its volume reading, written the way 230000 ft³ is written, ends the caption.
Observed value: 634600 ft³
